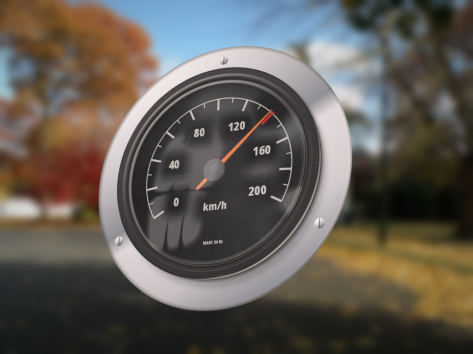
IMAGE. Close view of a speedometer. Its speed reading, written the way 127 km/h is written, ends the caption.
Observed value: 140 km/h
